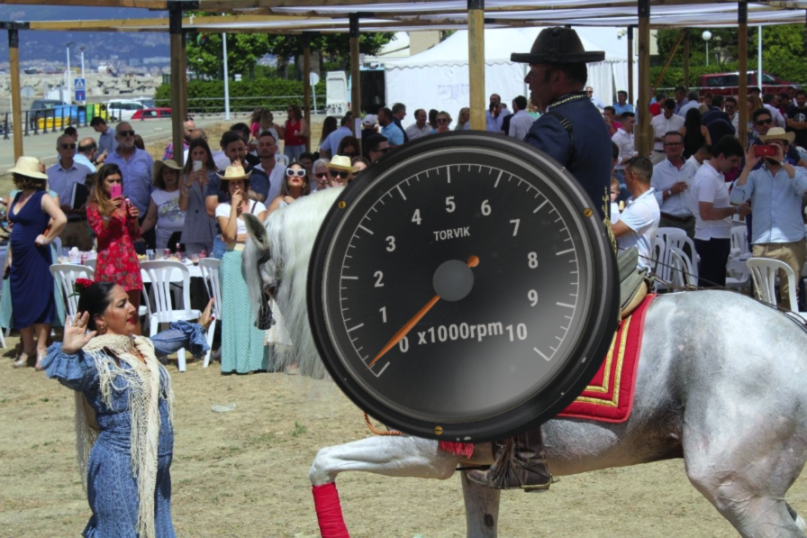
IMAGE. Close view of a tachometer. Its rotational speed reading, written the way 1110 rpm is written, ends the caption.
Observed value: 200 rpm
